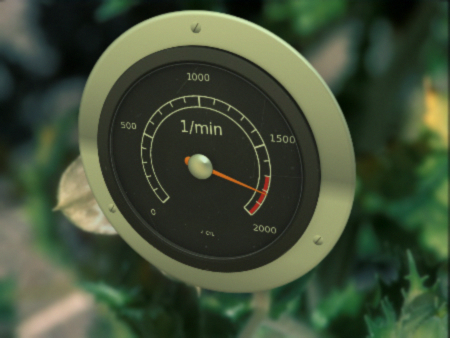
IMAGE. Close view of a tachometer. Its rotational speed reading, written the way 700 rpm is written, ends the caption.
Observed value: 1800 rpm
